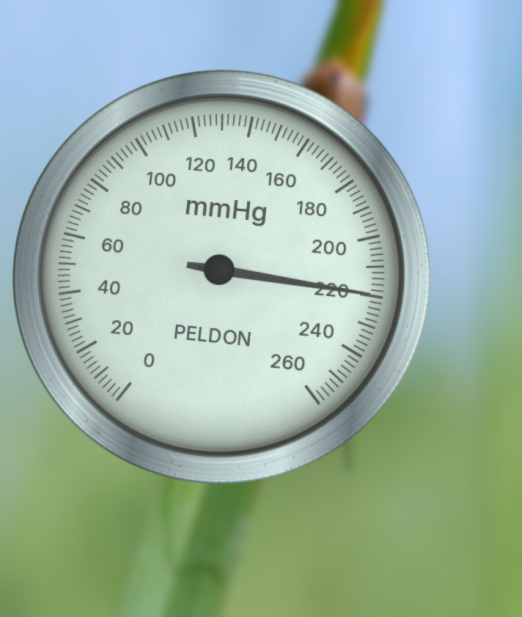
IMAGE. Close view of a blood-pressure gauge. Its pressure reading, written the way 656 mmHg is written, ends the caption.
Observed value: 220 mmHg
